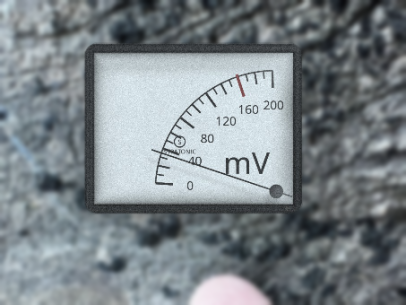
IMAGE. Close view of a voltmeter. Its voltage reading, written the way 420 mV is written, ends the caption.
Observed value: 35 mV
